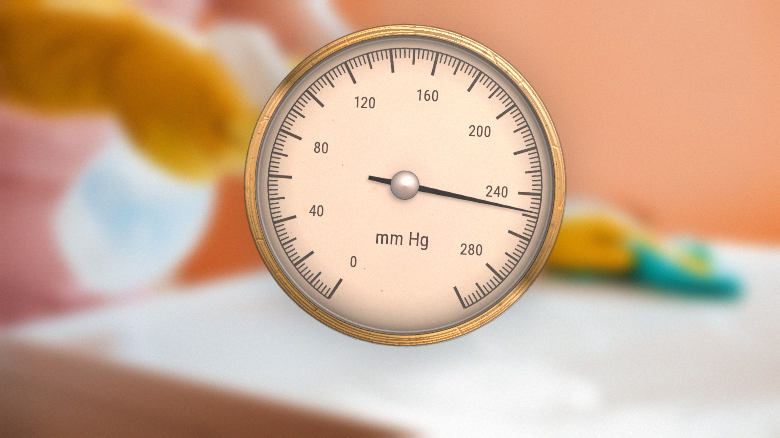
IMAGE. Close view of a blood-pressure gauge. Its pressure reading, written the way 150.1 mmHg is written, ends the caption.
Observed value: 248 mmHg
